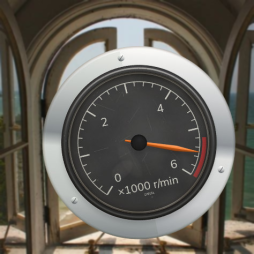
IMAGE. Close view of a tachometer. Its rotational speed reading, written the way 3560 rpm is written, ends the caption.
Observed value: 5500 rpm
